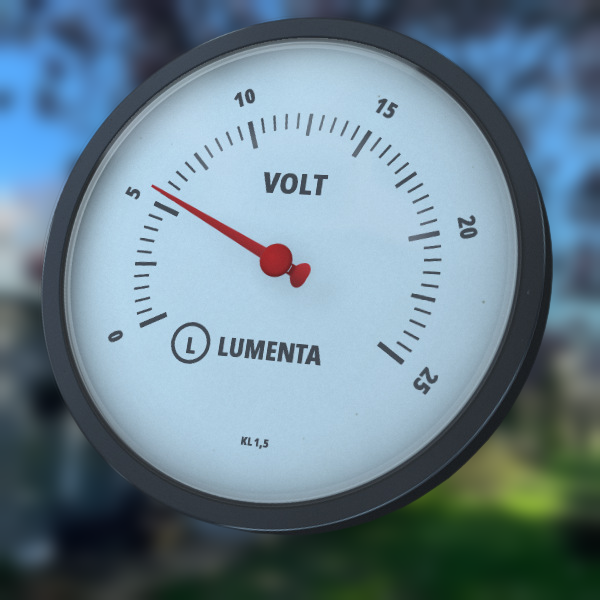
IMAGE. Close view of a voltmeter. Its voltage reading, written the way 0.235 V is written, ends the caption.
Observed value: 5.5 V
